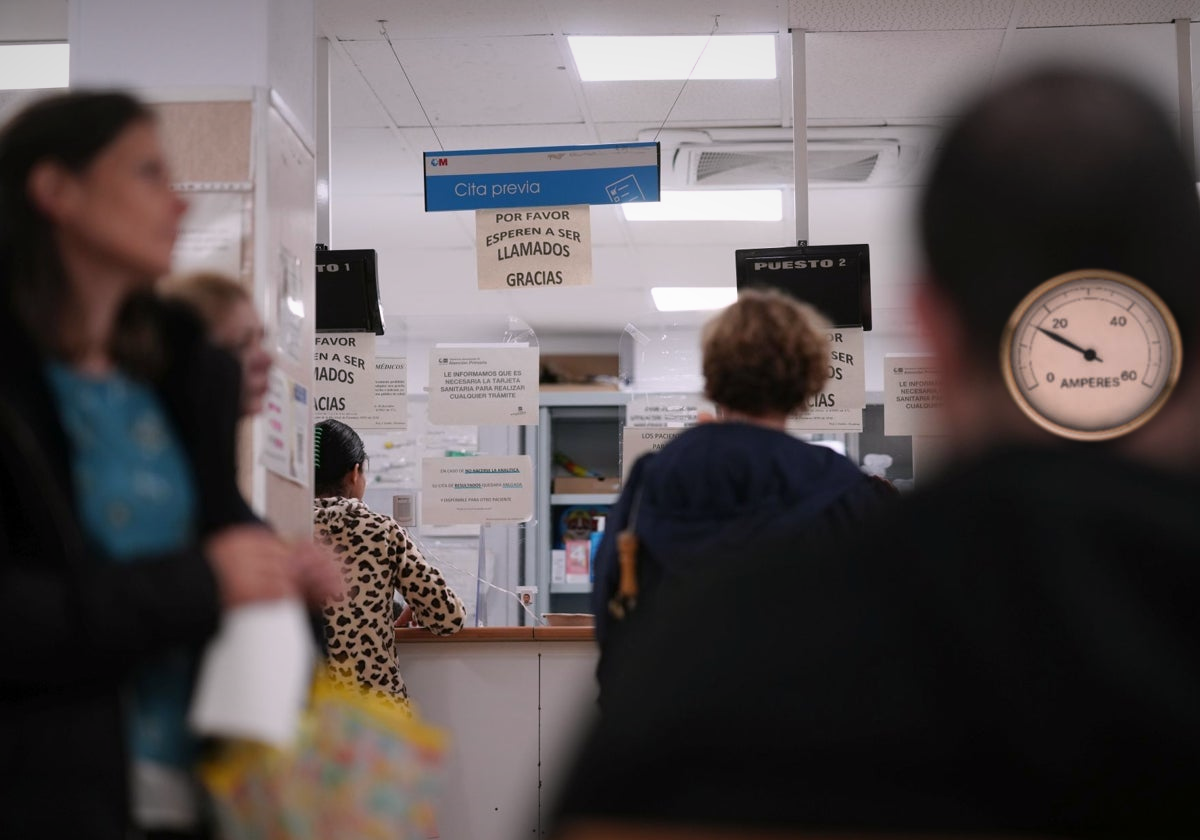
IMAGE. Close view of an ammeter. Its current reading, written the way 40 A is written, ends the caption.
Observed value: 15 A
